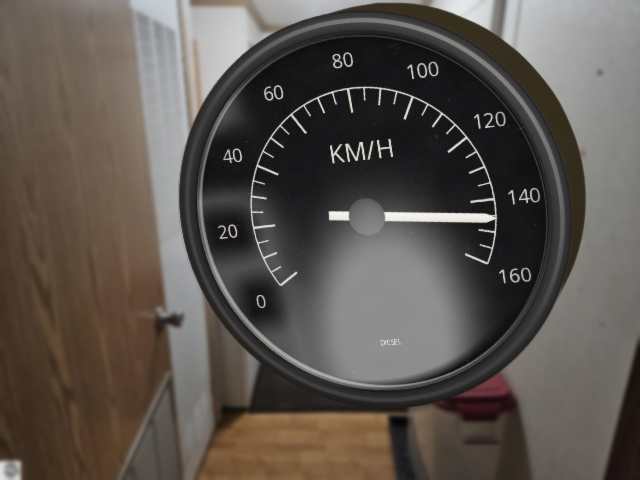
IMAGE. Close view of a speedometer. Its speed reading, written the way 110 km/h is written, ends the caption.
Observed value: 145 km/h
